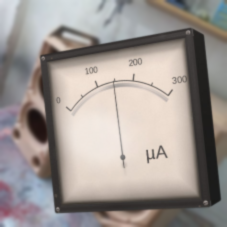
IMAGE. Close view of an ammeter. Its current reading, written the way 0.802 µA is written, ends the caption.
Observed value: 150 µA
